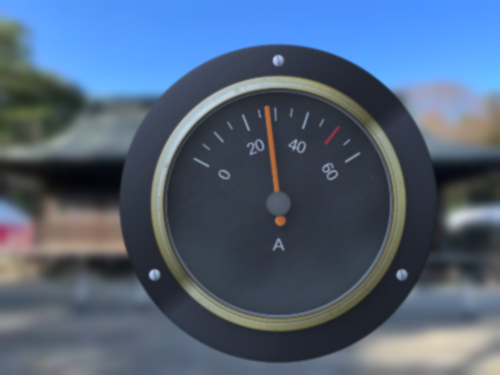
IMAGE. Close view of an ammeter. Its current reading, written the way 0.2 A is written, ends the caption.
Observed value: 27.5 A
